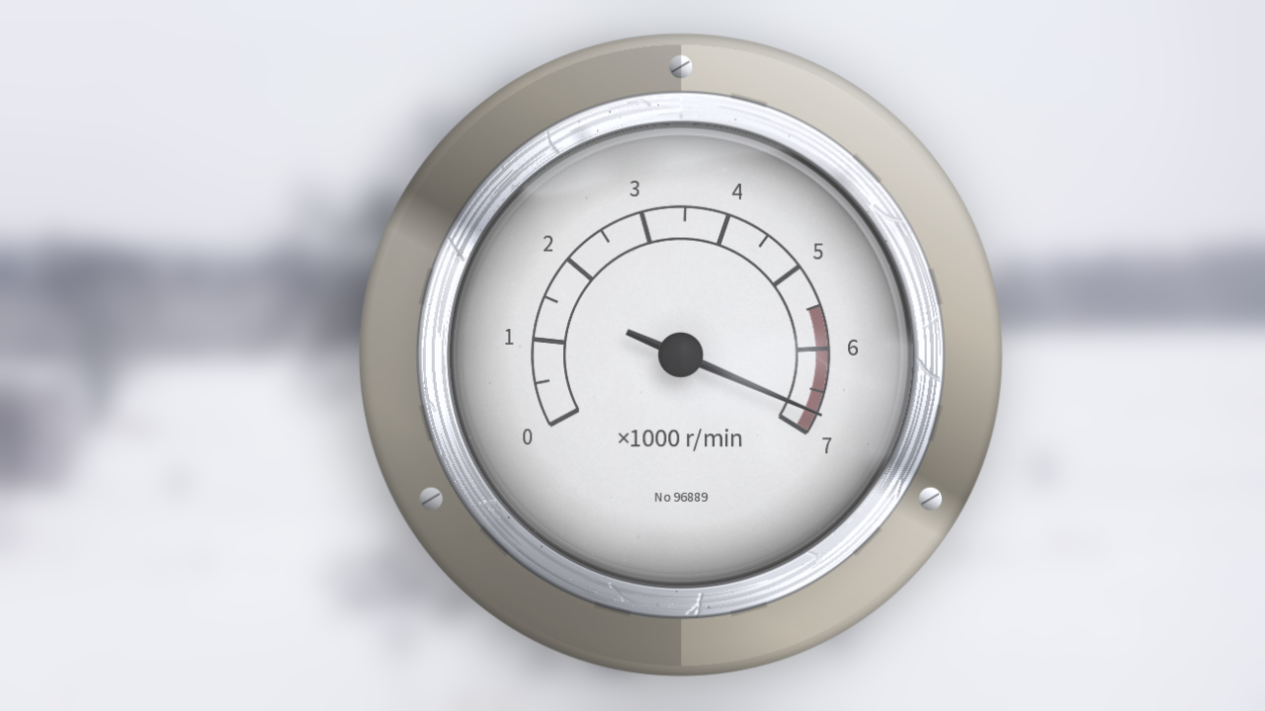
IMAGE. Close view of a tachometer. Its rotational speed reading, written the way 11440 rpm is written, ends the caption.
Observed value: 6750 rpm
